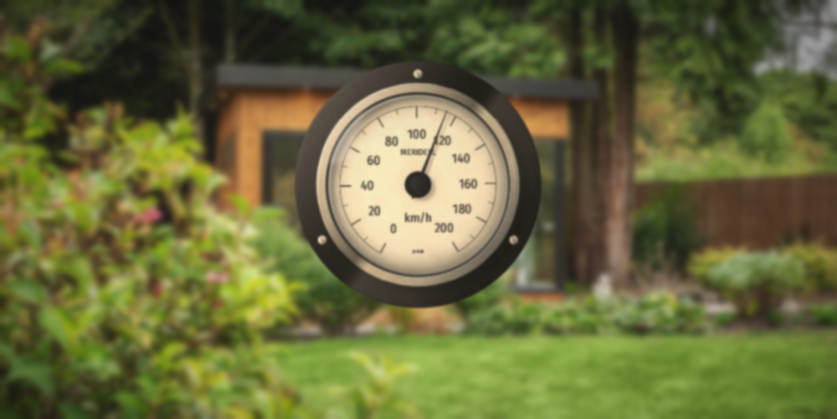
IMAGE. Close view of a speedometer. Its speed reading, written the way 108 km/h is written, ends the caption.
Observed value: 115 km/h
